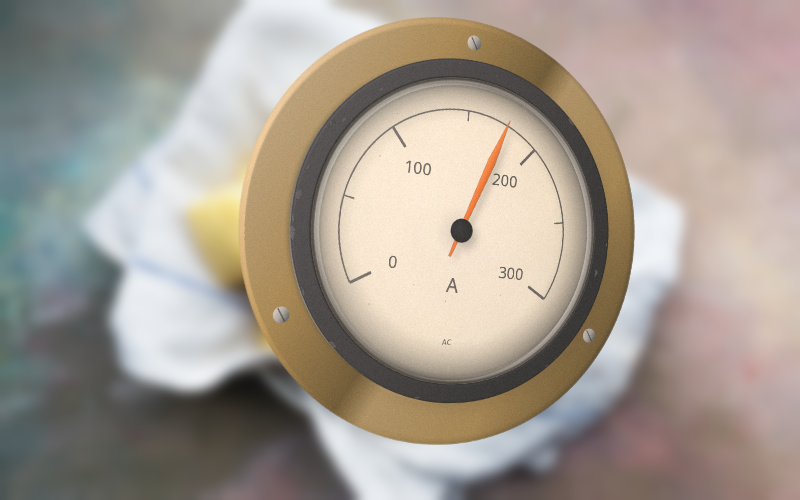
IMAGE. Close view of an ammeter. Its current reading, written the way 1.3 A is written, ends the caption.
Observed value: 175 A
